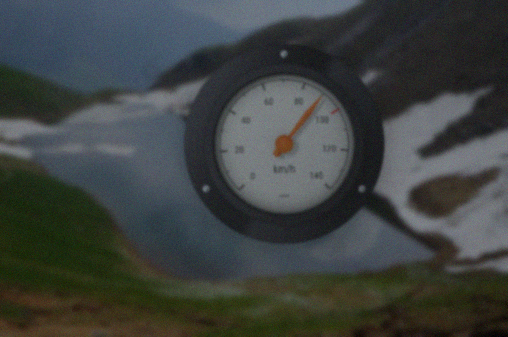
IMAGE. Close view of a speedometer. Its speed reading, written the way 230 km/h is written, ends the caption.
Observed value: 90 km/h
